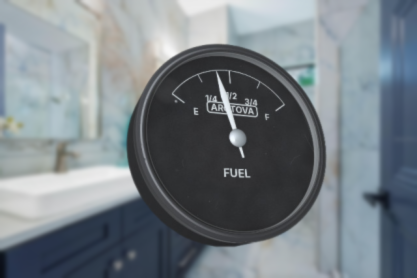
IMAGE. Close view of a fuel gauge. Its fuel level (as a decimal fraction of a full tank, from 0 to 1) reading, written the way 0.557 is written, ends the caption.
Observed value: 0.375
